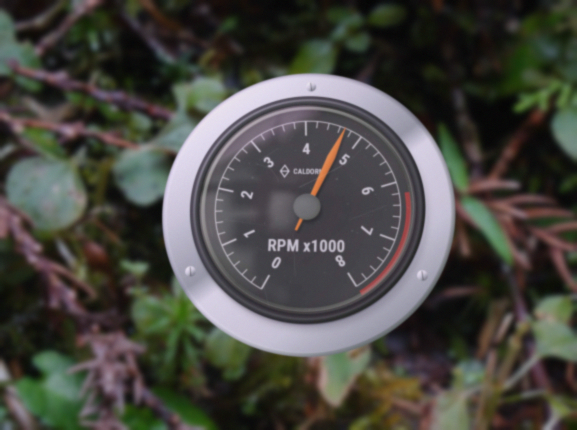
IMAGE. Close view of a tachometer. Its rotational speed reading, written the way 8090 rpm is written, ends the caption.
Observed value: 4700 rpm
